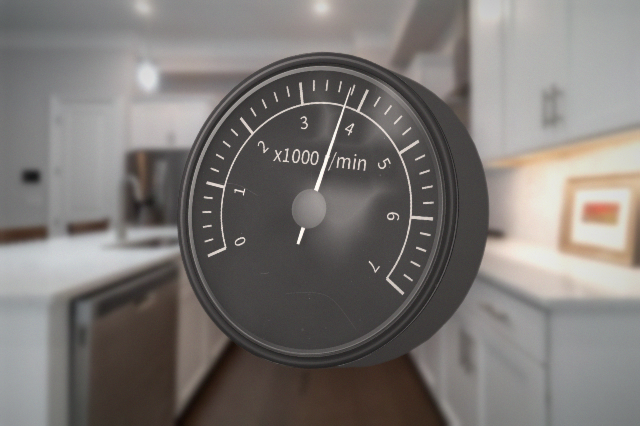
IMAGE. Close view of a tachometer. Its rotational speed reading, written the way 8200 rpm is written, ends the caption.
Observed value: 3800 rpm
